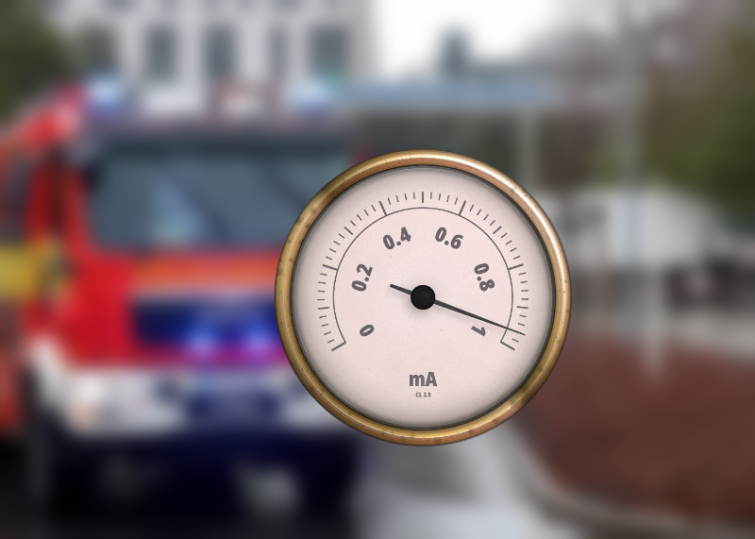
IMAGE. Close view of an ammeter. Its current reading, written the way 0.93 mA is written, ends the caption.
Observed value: 0.96 mA
